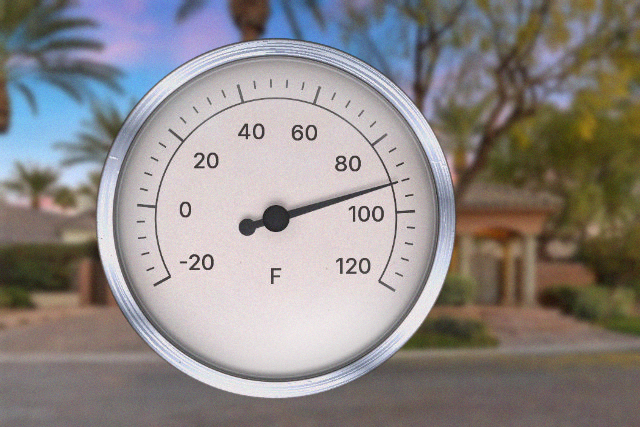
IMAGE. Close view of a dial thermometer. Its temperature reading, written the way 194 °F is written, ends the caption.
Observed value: 92 °F
